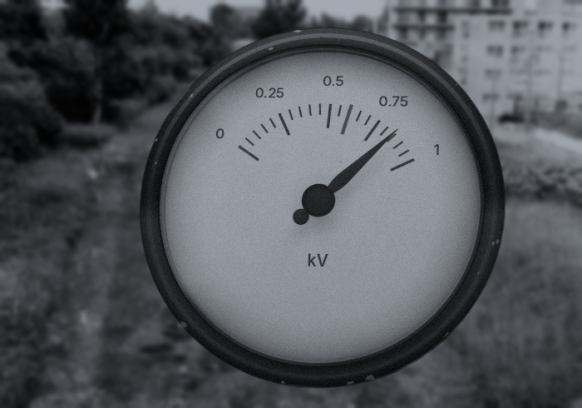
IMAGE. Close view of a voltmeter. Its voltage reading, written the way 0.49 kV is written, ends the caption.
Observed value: 0.85 kV
